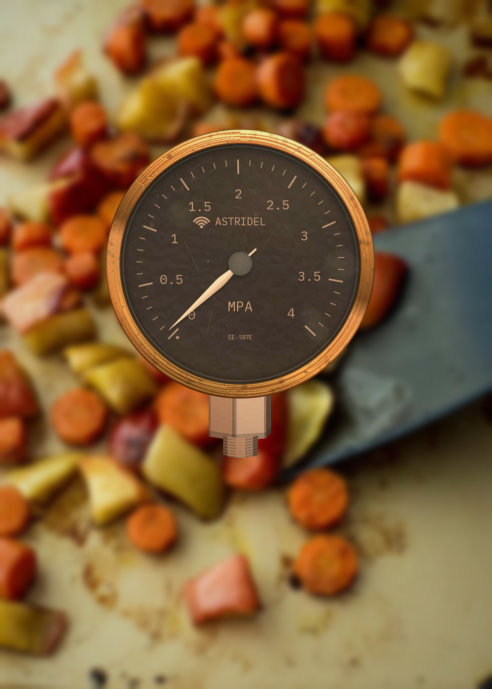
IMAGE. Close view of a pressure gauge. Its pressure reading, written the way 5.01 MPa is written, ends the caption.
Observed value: 0.05 MPa
